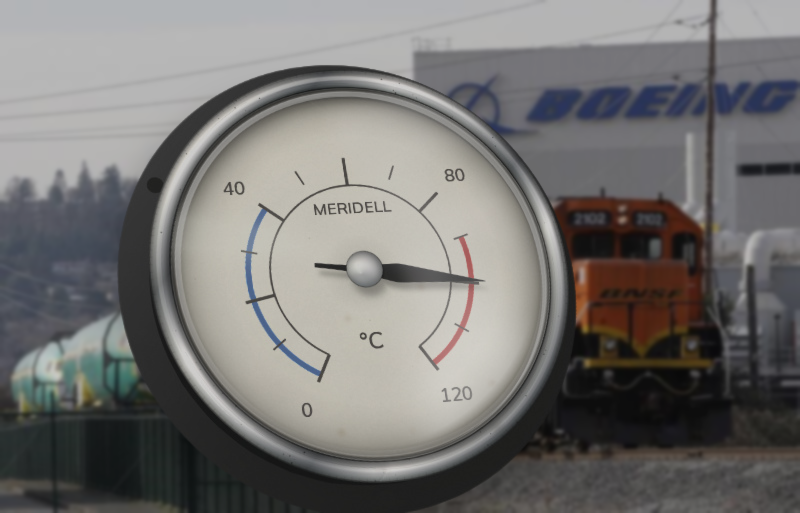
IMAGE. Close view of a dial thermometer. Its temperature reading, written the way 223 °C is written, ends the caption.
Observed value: 100 °C
